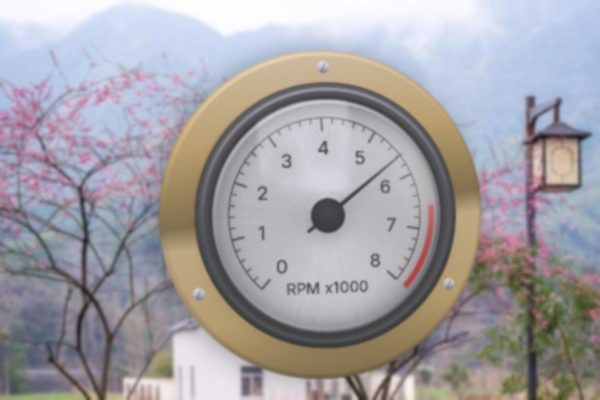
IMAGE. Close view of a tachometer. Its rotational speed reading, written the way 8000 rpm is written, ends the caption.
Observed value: 5600 rpm
